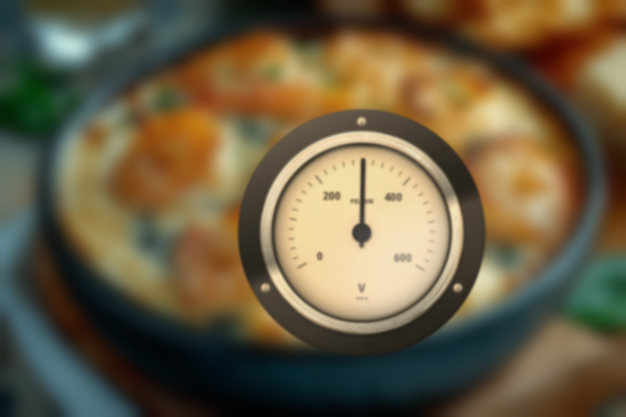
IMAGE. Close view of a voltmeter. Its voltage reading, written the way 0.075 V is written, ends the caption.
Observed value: 300 V
